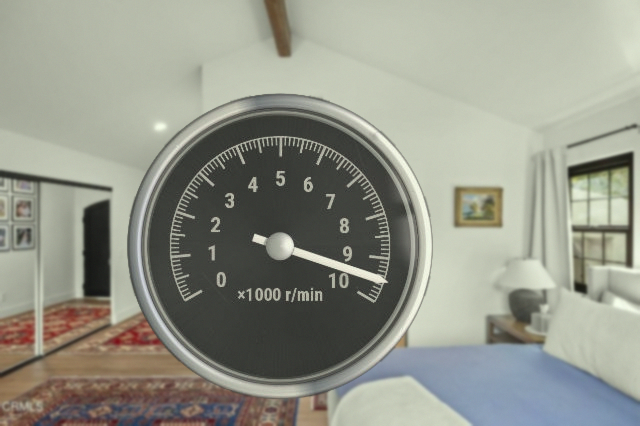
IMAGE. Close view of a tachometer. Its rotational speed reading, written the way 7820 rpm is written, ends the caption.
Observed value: 9500 rpm
